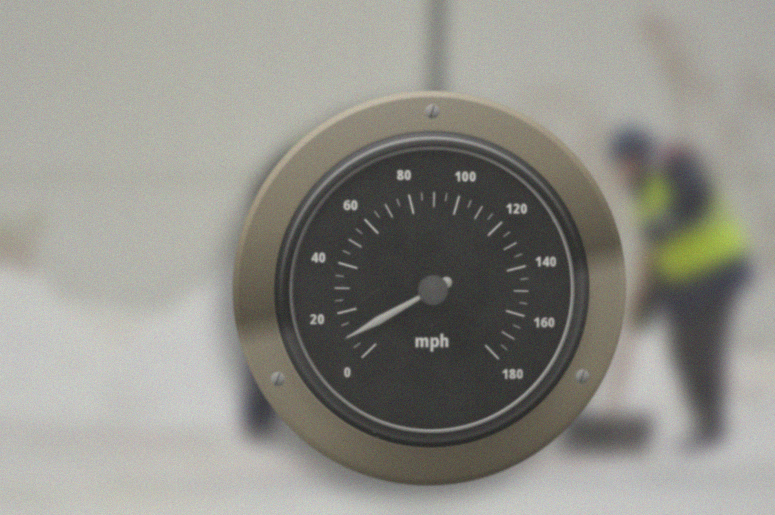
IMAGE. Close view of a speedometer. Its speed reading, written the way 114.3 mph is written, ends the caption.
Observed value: 10 mph
